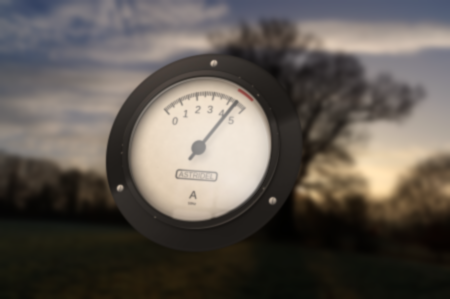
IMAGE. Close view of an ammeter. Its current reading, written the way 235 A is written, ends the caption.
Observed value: 4.5 A
